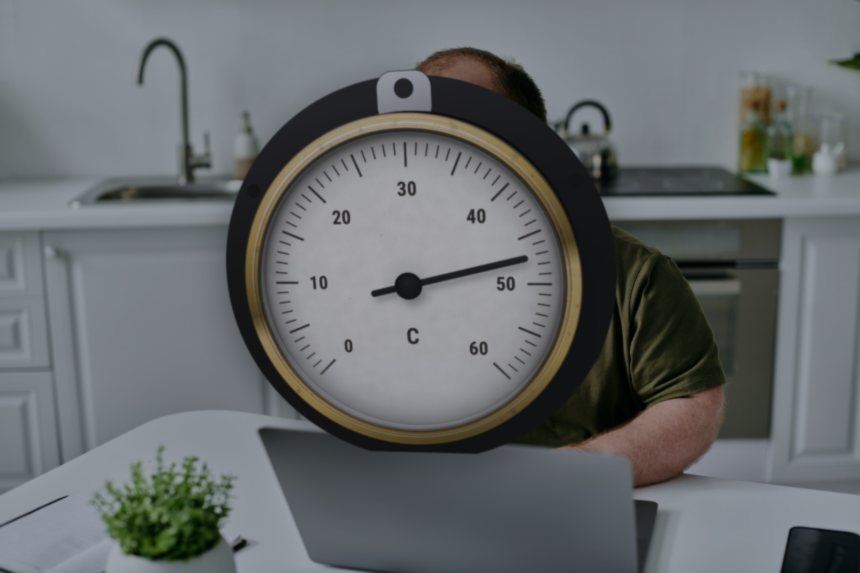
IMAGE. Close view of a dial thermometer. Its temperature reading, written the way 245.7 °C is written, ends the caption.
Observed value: 47 °C
